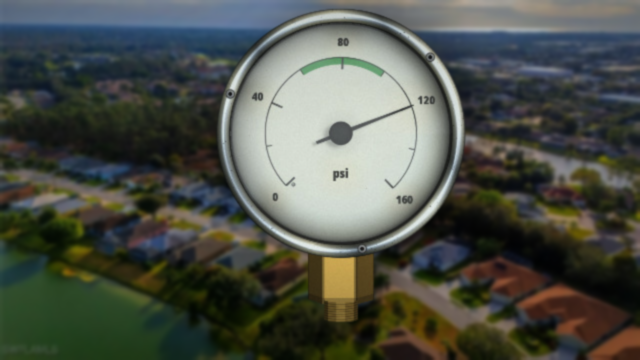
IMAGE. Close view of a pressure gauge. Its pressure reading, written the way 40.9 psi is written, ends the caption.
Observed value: 120 psi
